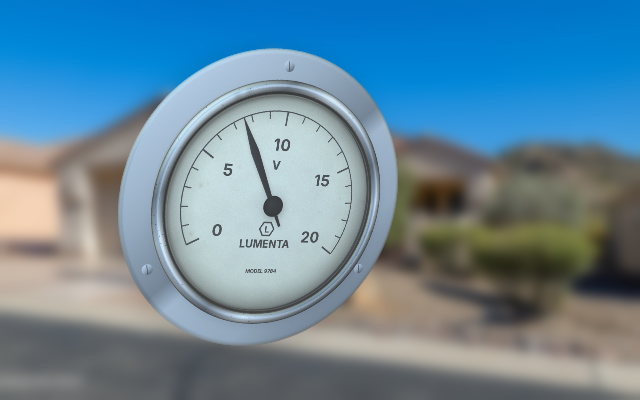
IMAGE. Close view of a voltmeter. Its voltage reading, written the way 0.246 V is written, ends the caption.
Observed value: 7.5 V
